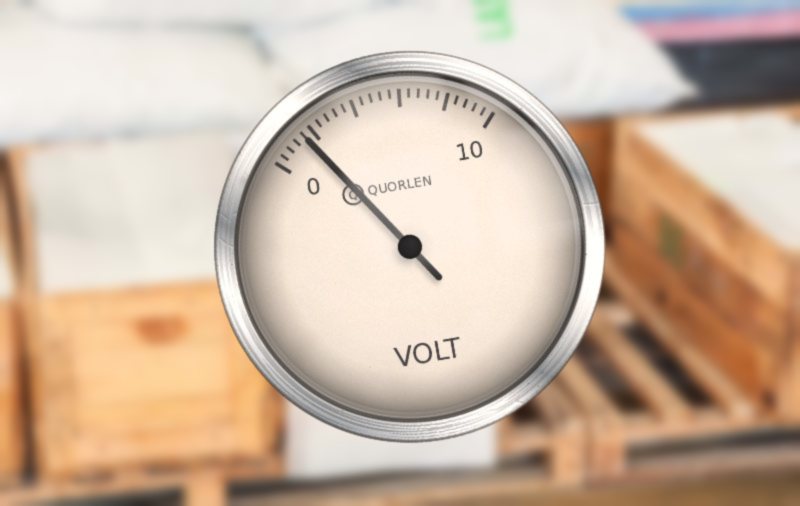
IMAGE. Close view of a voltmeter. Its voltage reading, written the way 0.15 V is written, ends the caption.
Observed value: 1.6 V
